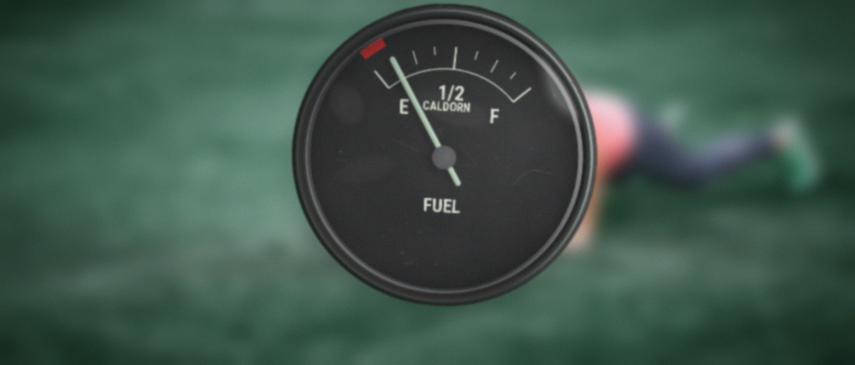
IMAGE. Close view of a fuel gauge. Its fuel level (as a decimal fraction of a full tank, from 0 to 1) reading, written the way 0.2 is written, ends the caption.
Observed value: 0.125
